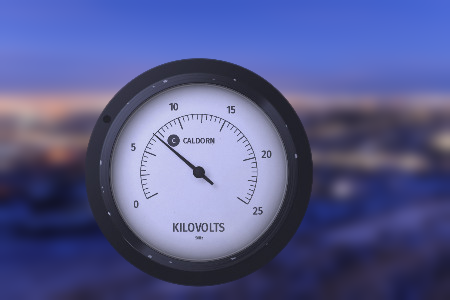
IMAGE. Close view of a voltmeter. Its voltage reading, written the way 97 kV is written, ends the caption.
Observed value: 7 kV
